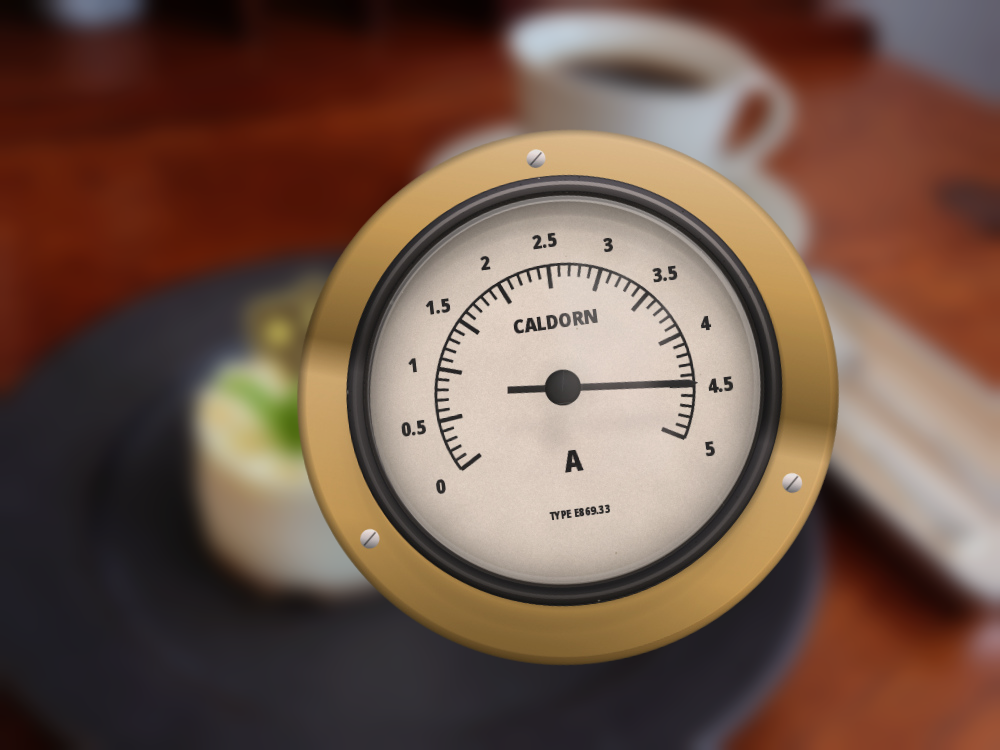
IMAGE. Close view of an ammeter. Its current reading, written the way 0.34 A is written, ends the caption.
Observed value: 4.5 A
